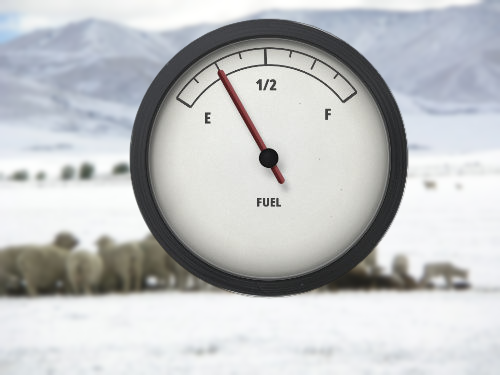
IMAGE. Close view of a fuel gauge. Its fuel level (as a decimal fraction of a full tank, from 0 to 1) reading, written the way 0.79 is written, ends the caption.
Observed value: 0.25
